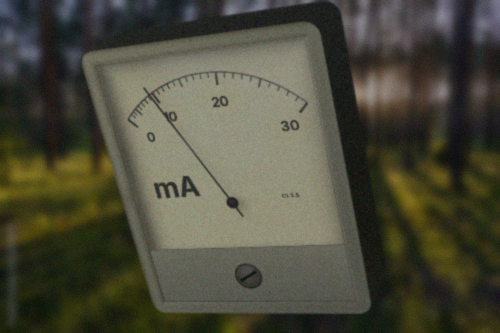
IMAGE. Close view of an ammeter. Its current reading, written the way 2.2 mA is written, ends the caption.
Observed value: 10 mA
